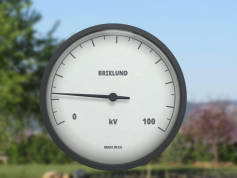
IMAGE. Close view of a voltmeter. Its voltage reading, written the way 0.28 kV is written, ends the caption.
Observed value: 12.5 kV
